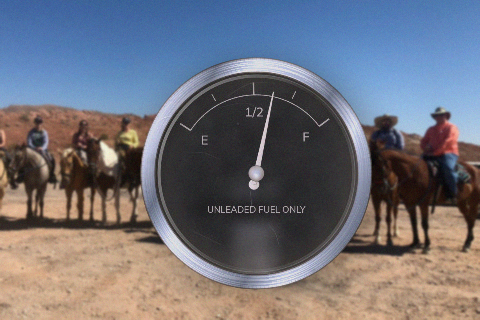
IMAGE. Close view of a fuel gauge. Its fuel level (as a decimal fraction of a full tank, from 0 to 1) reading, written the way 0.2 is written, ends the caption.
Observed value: 0.625
